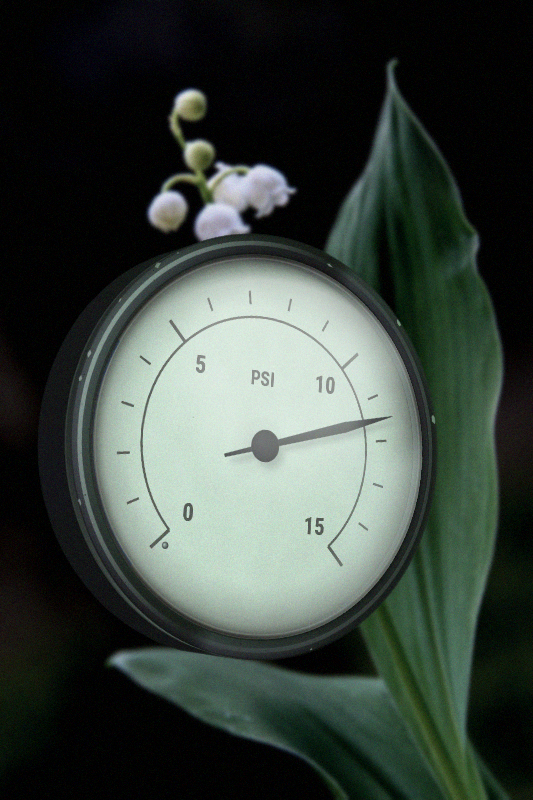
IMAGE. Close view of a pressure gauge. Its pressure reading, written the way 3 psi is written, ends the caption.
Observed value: 11.5 psi
